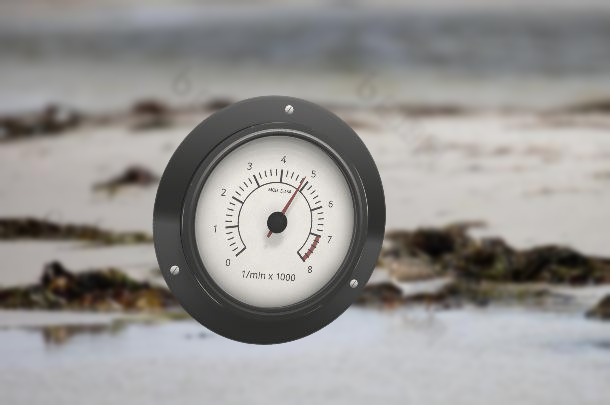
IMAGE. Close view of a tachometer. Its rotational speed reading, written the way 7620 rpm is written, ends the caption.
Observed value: 4800 rpm
